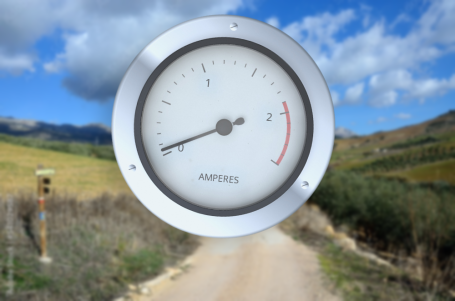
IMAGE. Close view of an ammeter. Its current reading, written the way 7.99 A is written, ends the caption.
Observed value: 0.05 A
